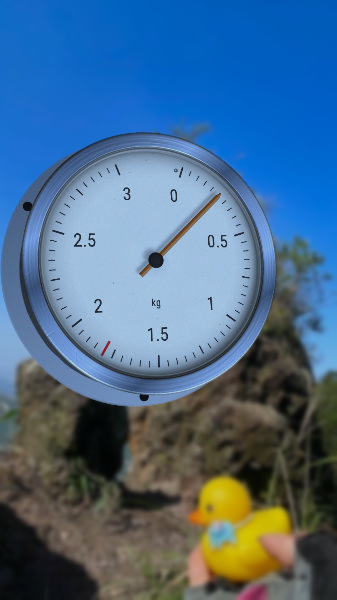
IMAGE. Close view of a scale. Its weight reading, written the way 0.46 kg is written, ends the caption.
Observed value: 0.25 kg
